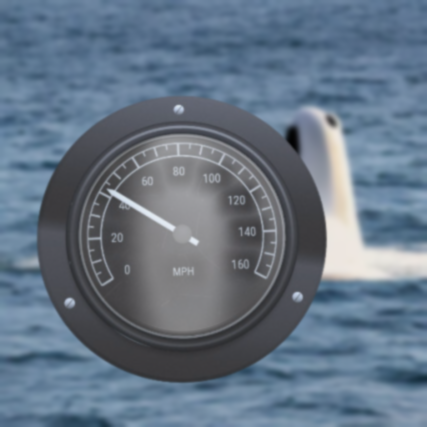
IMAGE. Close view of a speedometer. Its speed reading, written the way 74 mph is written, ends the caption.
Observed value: 42.5 mph
